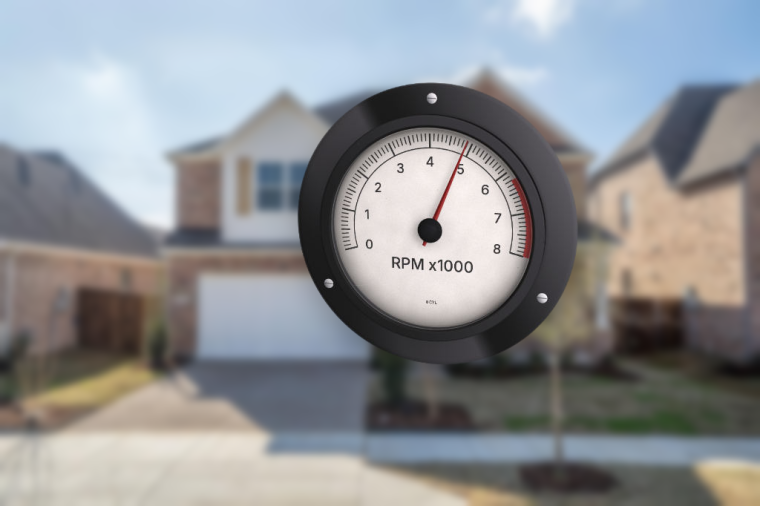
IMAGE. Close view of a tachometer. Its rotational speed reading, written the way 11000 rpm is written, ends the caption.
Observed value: 4900 rpm
